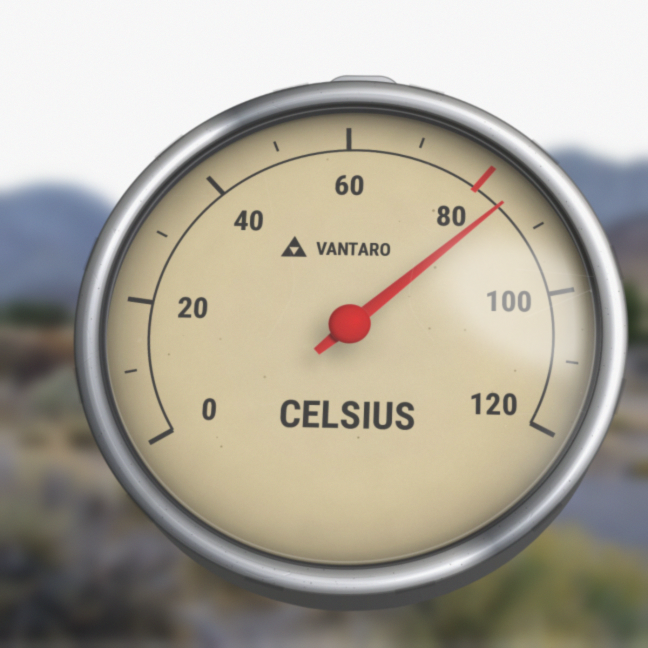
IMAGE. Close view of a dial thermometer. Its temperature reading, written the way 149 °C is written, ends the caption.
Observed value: 85 °C
